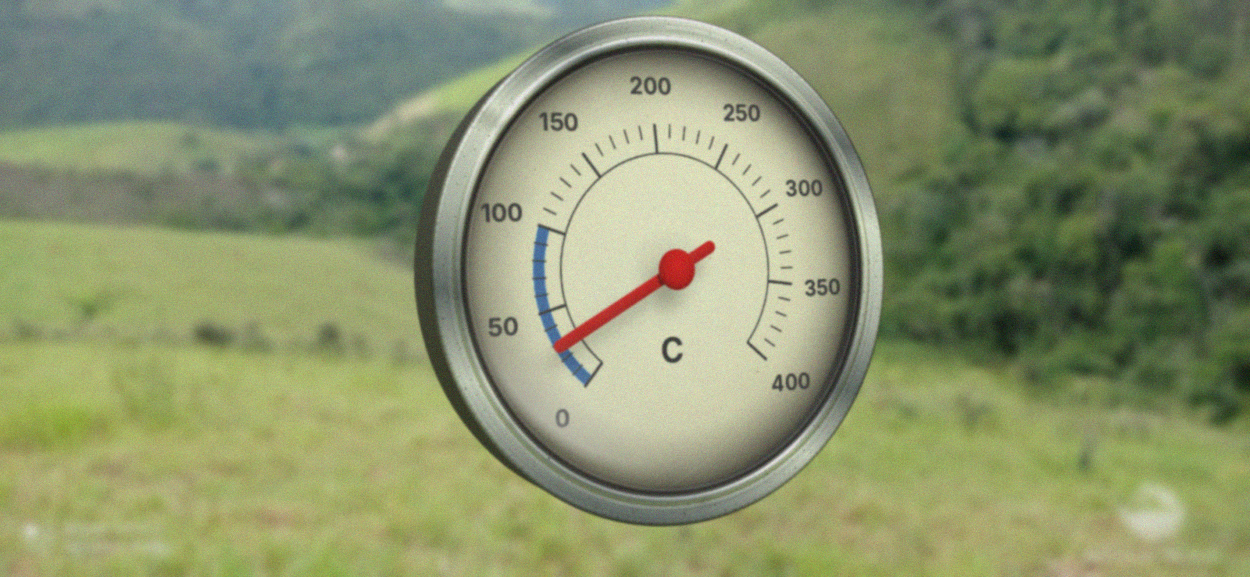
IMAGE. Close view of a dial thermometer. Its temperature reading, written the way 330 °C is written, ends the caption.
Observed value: 30 °C
